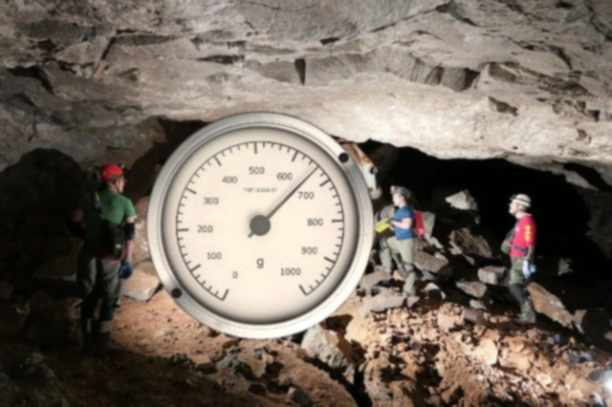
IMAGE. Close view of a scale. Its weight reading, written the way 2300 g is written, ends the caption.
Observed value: 660 g
